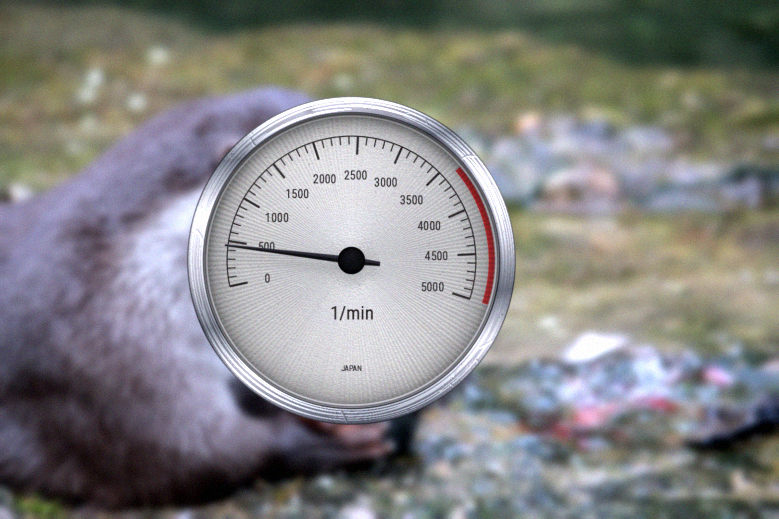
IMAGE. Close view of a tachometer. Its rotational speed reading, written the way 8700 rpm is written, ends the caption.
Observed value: 450 rpm
